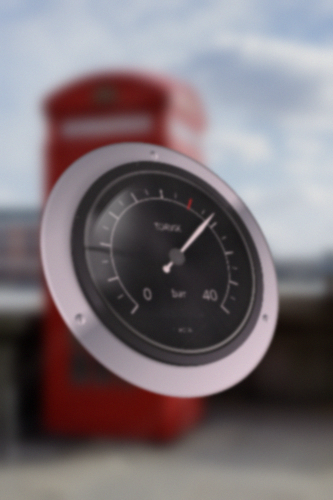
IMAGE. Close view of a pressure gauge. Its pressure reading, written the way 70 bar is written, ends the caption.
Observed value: 27 bar
